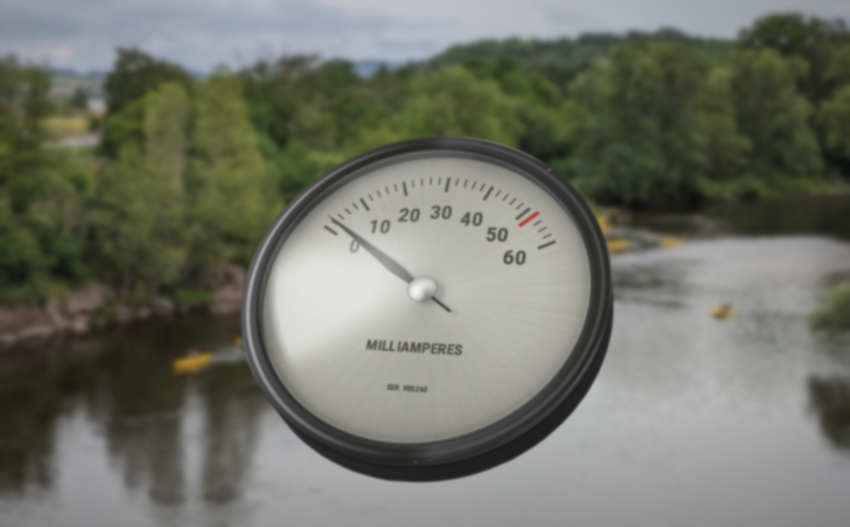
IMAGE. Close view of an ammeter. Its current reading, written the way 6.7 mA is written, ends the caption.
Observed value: 2 mA
